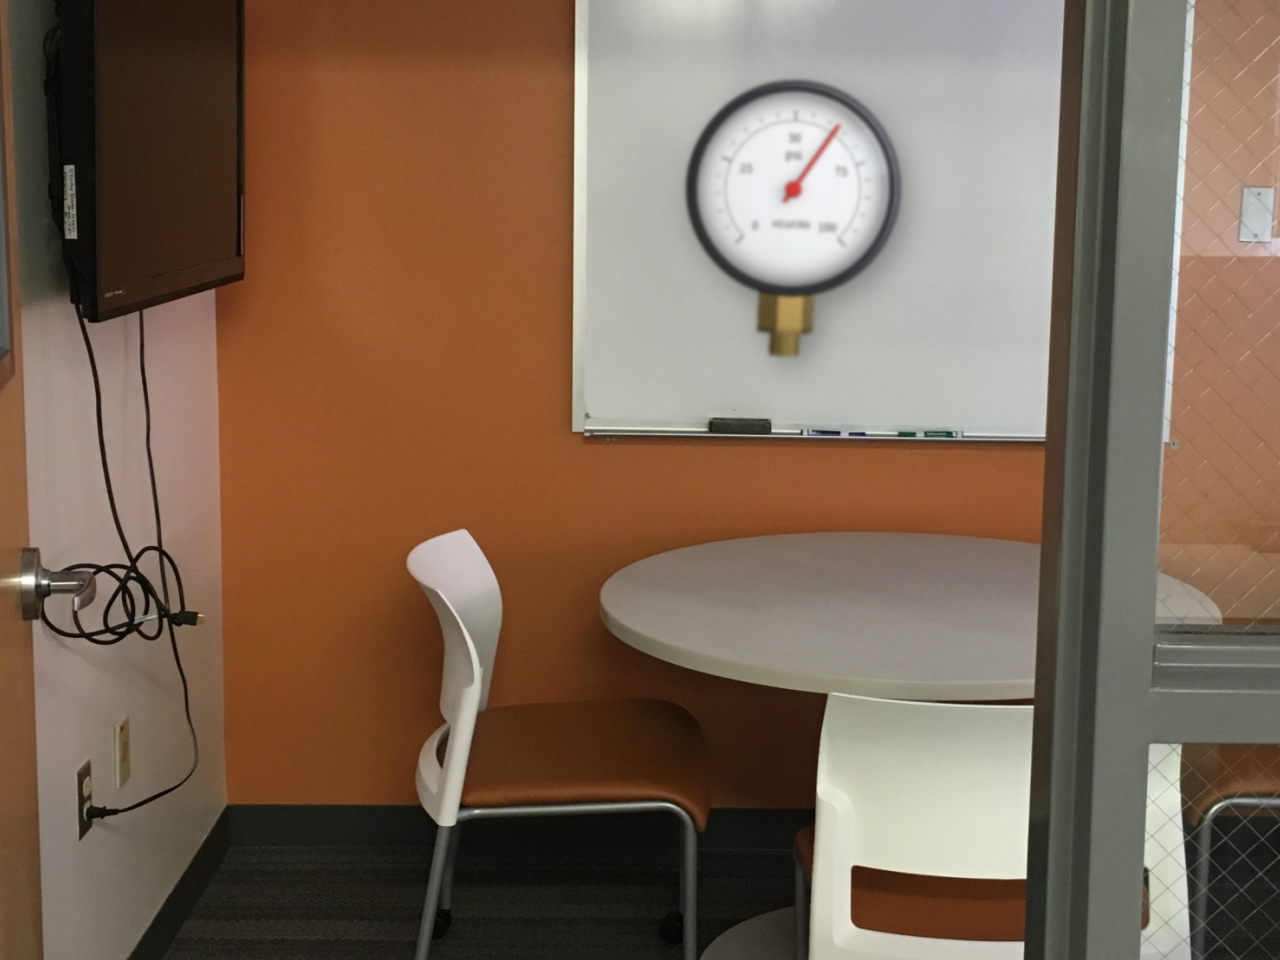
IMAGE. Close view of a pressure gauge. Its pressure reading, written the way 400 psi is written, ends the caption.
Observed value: 62.5 psi
